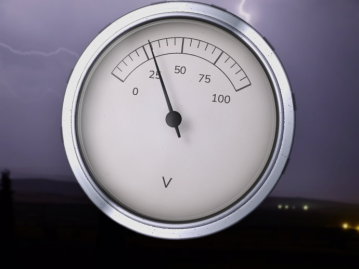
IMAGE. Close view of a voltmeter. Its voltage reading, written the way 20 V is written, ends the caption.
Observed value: 30 V
